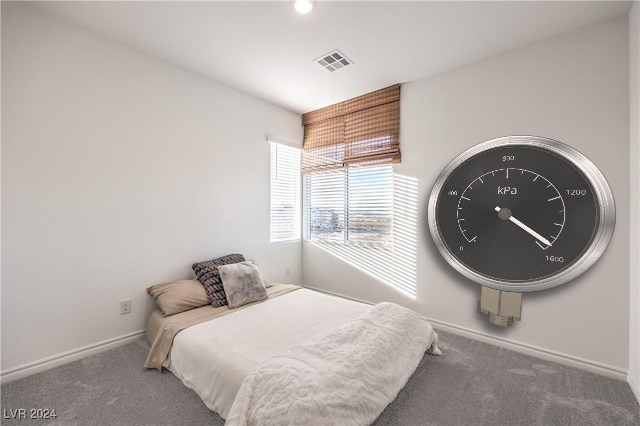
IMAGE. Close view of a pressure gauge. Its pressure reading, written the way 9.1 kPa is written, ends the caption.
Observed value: 1550 kPa
